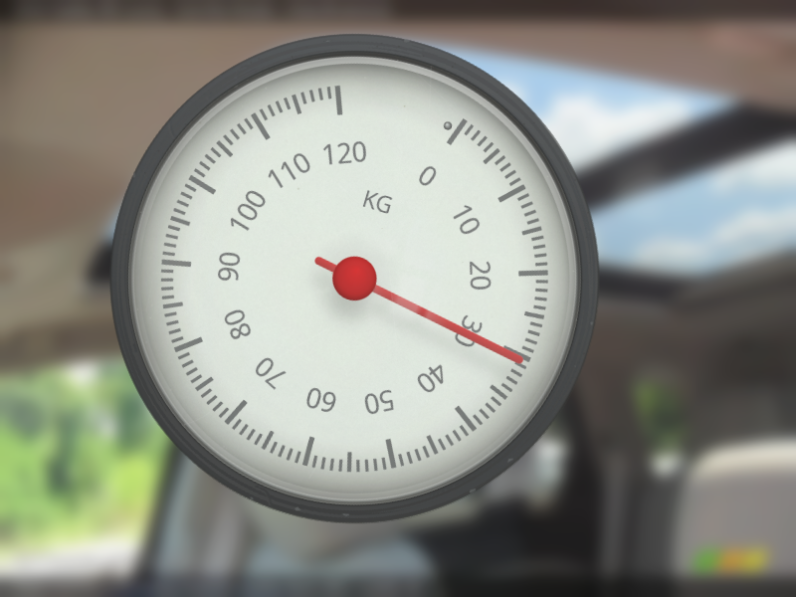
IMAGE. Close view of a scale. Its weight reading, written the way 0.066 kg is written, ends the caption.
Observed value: 30.5 kg
